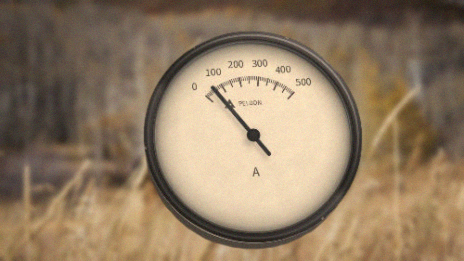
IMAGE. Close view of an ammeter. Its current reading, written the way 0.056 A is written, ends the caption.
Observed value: 50 A
